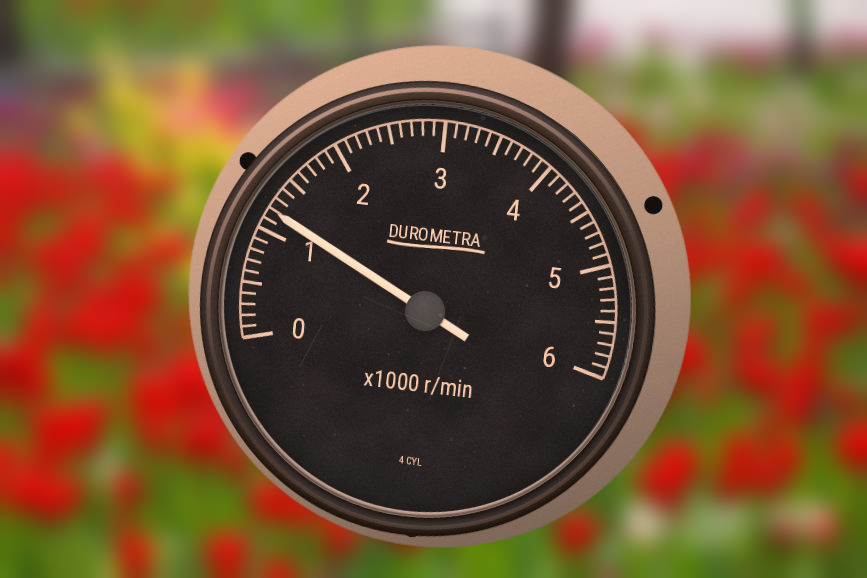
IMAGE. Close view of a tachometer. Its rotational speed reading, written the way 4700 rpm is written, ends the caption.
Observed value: 1200 rpm
